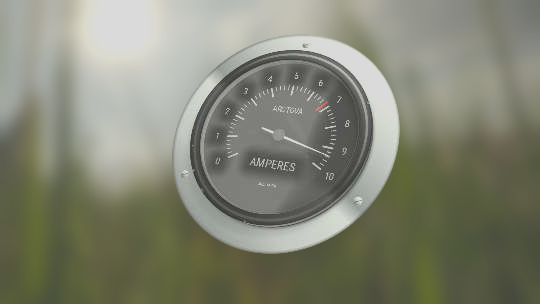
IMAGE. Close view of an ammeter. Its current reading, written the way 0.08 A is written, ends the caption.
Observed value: 9.4 A
